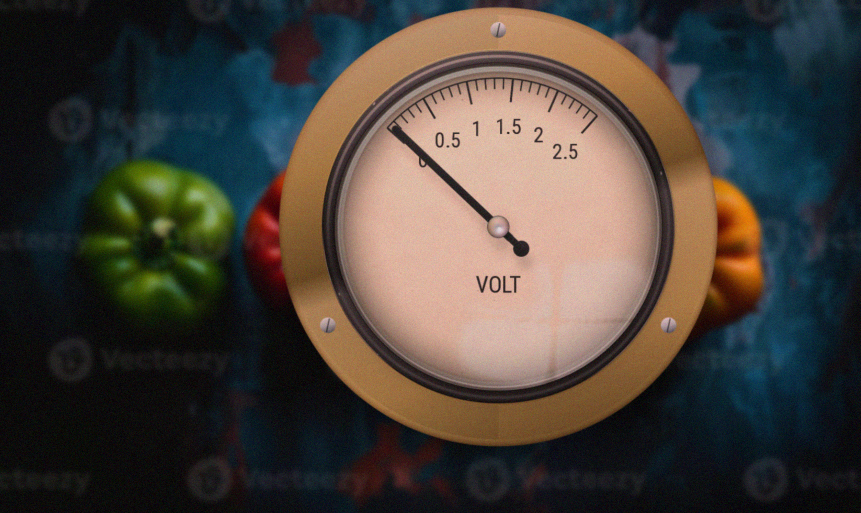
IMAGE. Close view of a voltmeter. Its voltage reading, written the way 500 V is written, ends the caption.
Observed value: 0.05 V
